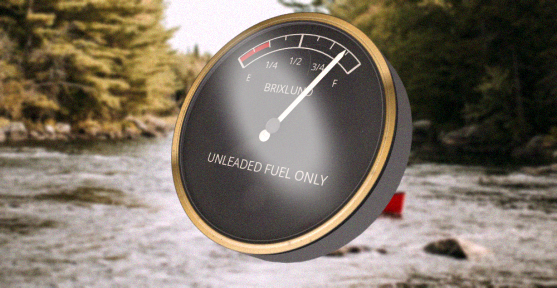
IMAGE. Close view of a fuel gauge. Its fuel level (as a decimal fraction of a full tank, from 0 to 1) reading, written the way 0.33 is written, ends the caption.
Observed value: 0.875
